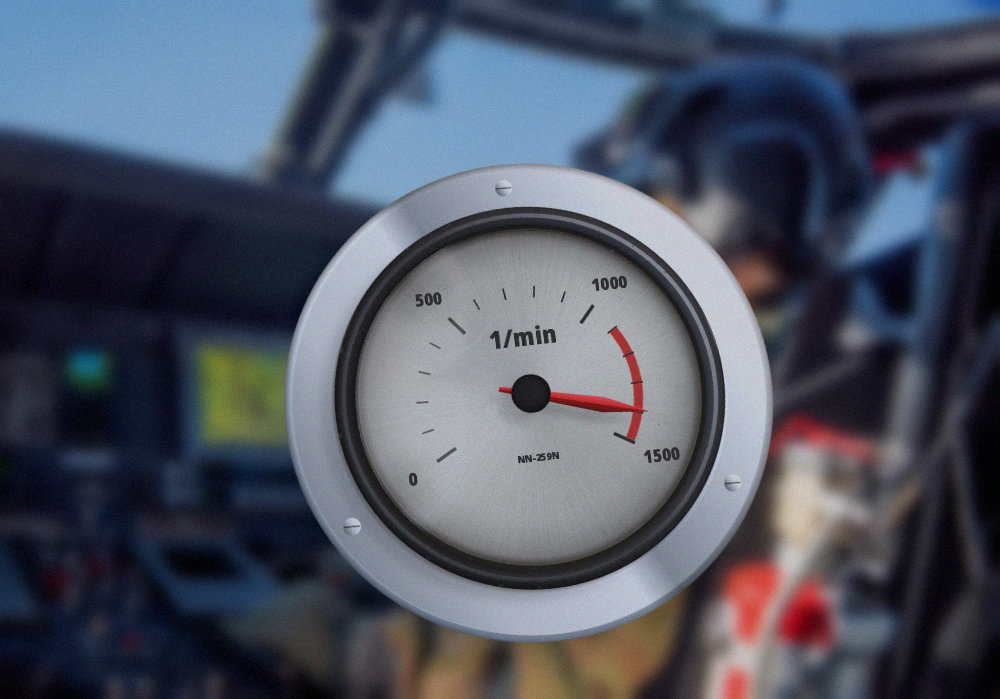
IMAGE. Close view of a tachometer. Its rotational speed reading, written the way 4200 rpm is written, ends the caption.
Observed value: 1400 rpm
